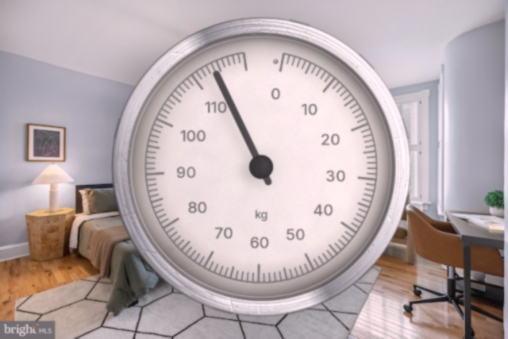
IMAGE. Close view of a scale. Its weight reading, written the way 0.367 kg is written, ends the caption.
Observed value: 114 kg
